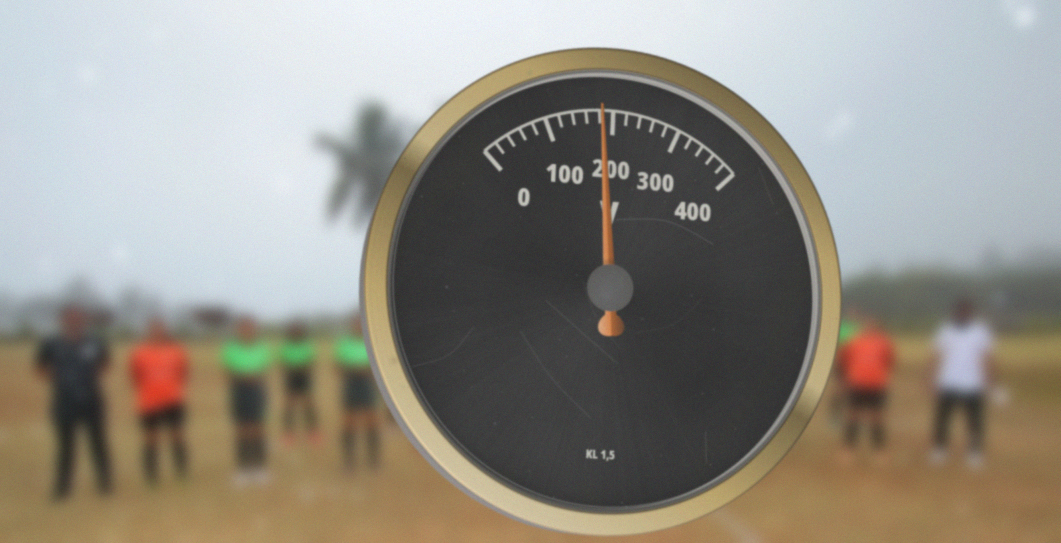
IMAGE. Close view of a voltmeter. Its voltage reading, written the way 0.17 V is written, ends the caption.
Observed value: 180 V
